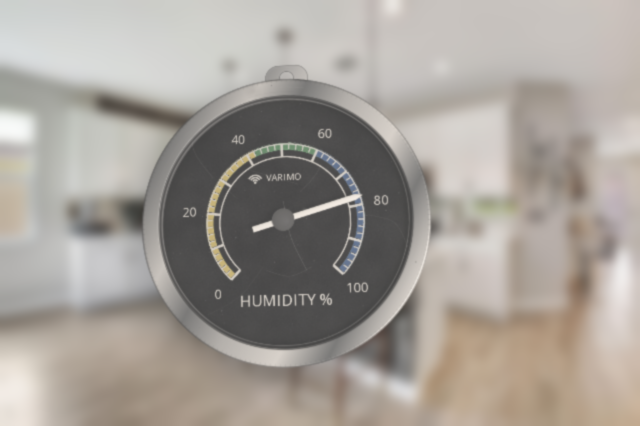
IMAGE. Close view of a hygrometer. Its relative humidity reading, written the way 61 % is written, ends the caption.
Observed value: 78 %
